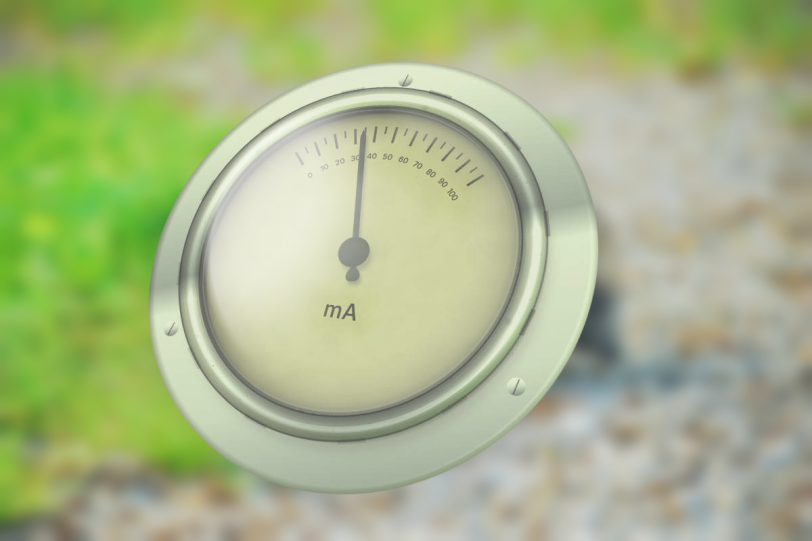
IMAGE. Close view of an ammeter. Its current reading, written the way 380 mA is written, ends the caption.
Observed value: 35 mA
